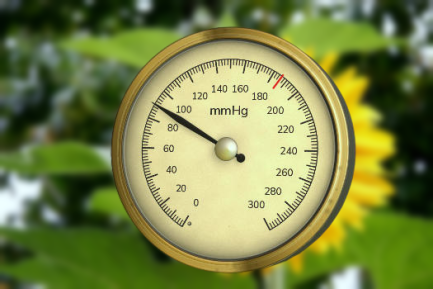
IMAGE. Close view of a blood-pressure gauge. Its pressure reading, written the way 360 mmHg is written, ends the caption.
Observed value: 90 mmHg
